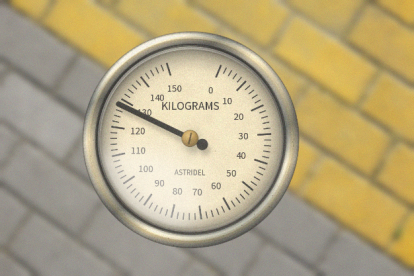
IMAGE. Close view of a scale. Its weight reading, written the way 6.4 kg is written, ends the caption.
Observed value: 128 kg
